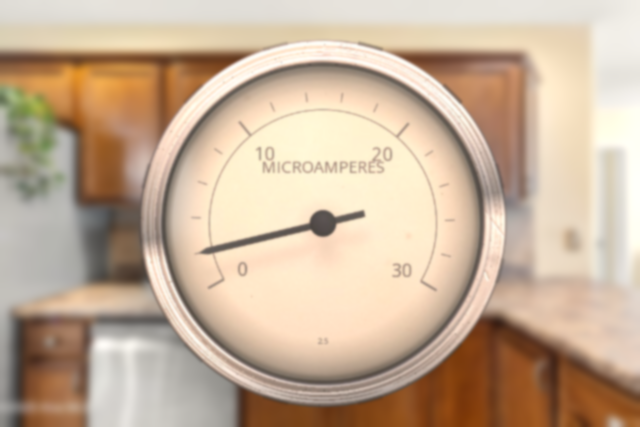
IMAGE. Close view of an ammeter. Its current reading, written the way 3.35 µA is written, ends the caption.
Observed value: 2 µA
